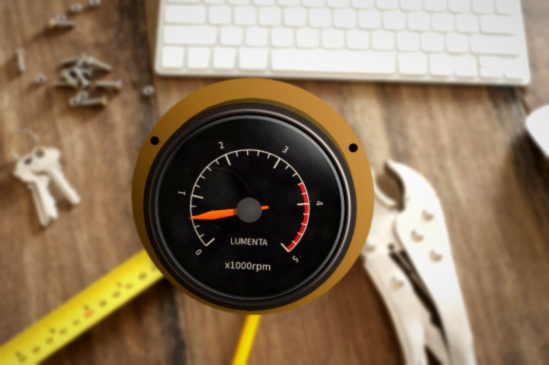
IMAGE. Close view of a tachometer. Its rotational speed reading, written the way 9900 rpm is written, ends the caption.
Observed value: 600 rpm
